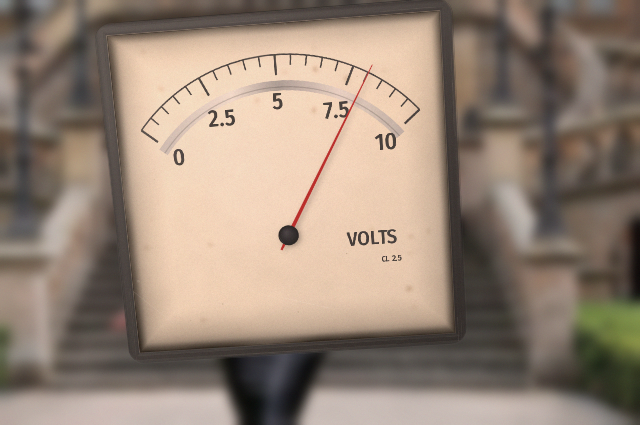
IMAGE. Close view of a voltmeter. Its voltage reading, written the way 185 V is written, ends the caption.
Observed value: 8 V
